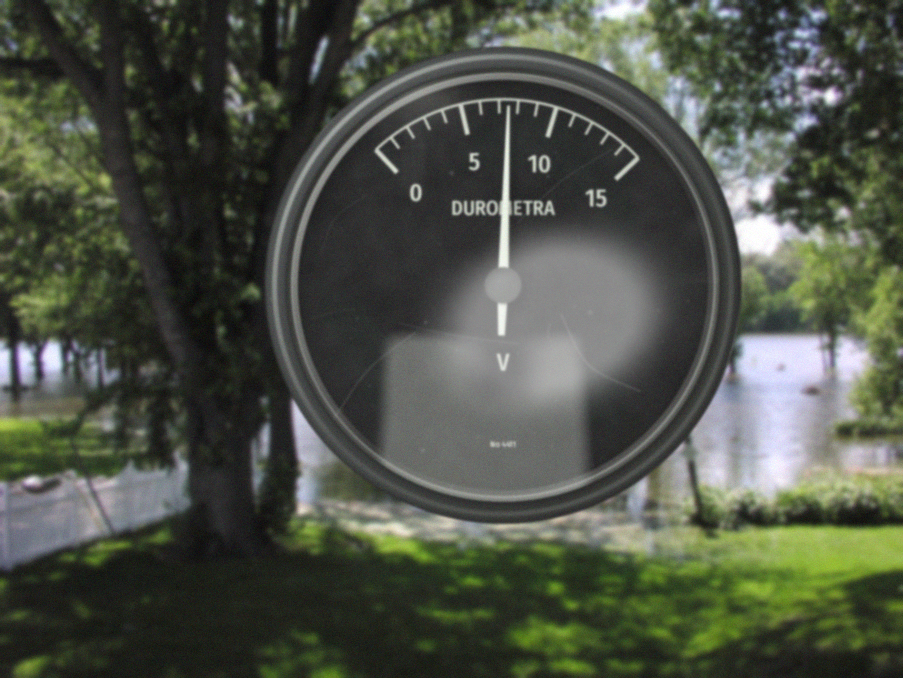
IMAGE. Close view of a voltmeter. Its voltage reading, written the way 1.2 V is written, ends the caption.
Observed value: 7.5 V
